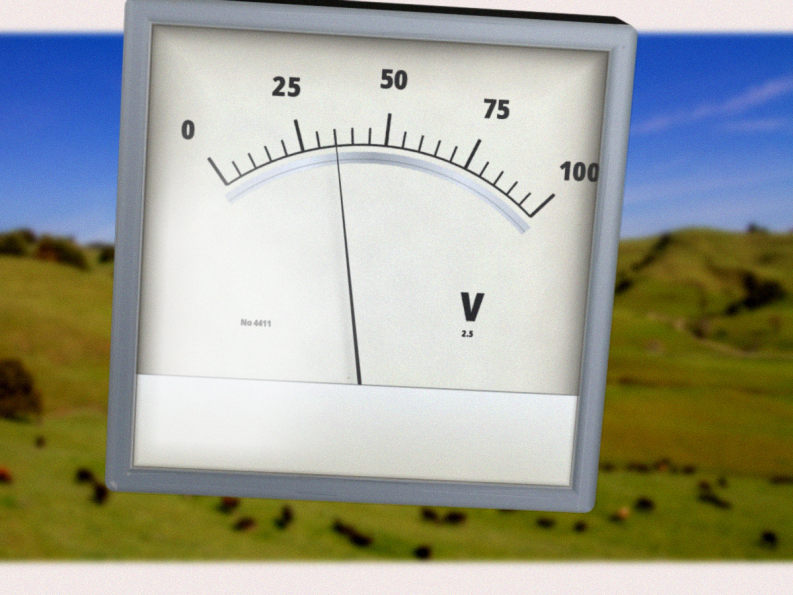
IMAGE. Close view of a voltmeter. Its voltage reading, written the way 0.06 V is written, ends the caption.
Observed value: 35 V
